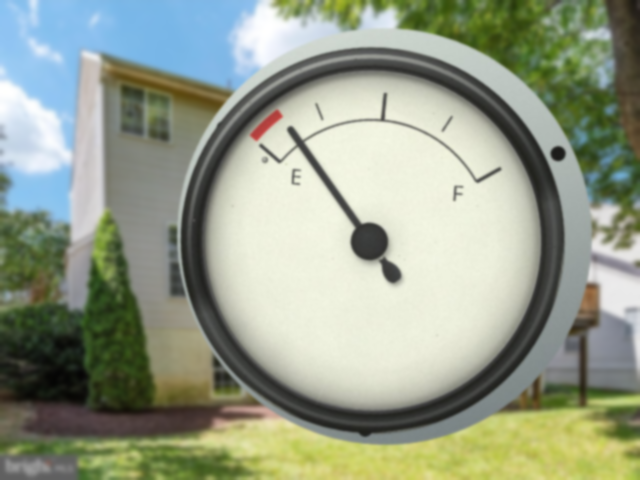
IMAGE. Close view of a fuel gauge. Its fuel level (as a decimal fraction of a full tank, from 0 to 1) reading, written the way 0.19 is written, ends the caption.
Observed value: 0.125
